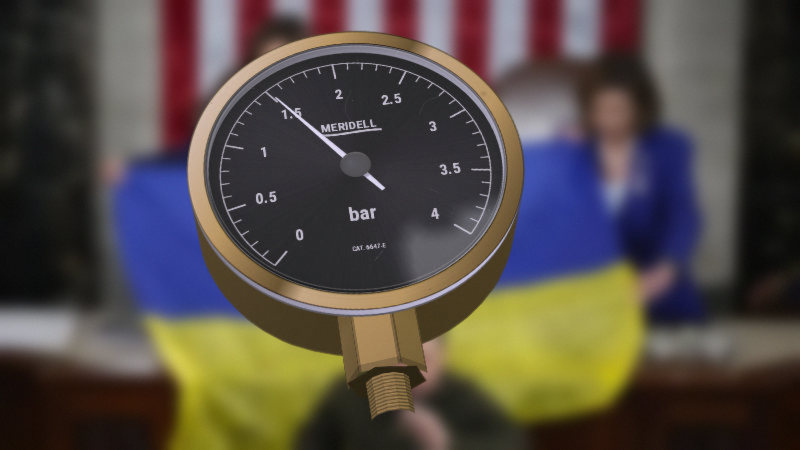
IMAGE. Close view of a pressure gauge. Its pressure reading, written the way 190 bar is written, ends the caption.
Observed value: 1.5 bar
